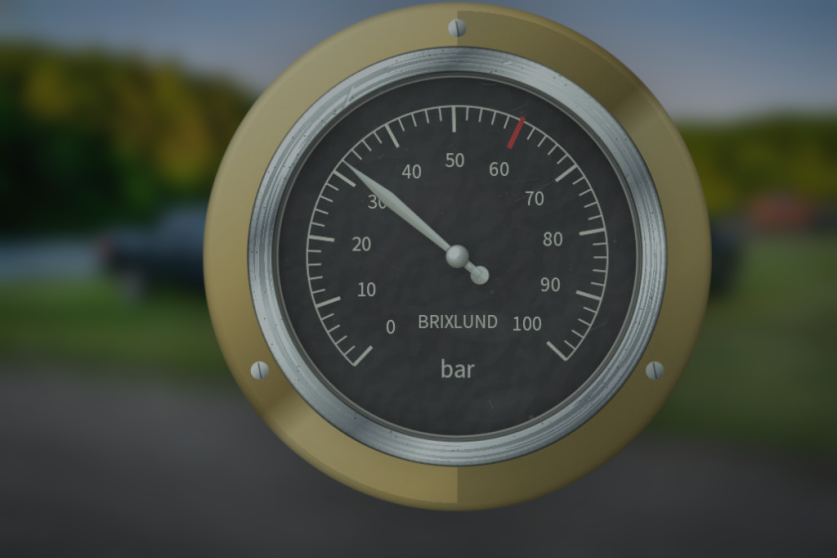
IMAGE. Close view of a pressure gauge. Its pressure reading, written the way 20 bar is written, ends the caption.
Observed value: 32 bar
